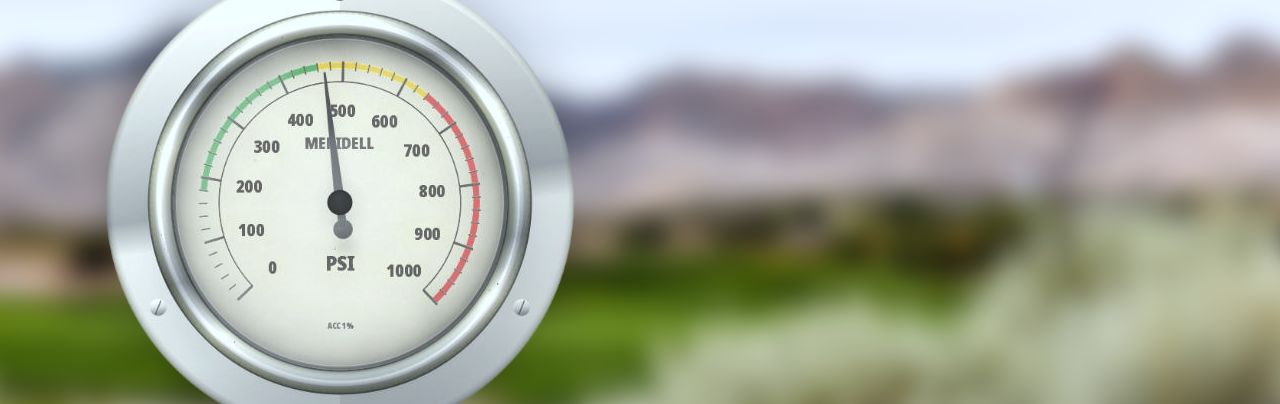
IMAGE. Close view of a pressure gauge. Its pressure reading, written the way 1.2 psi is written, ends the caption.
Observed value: 470 psi
